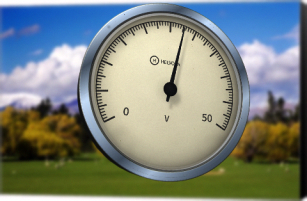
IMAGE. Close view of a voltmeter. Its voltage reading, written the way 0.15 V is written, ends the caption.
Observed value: 27.5 V
